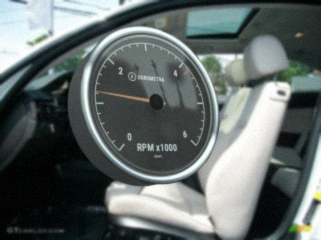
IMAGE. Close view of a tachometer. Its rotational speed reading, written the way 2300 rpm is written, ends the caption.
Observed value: 1200 rpm
